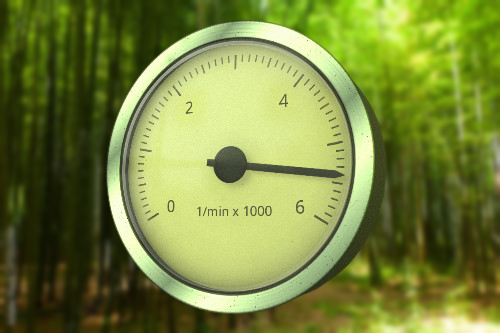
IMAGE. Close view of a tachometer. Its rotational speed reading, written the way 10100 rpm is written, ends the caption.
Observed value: 5400 rpm
